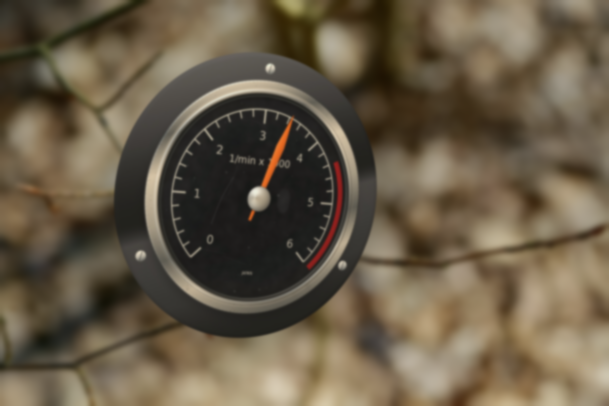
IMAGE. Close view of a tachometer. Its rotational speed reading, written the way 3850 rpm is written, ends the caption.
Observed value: 3400 rpm
